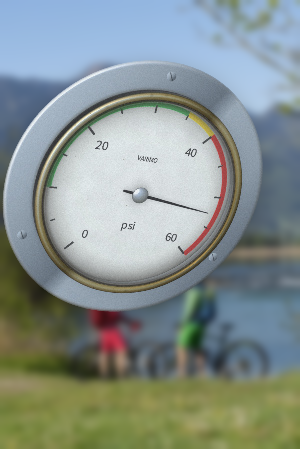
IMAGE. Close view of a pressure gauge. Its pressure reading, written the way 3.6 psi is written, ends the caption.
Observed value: 52.5 psi
